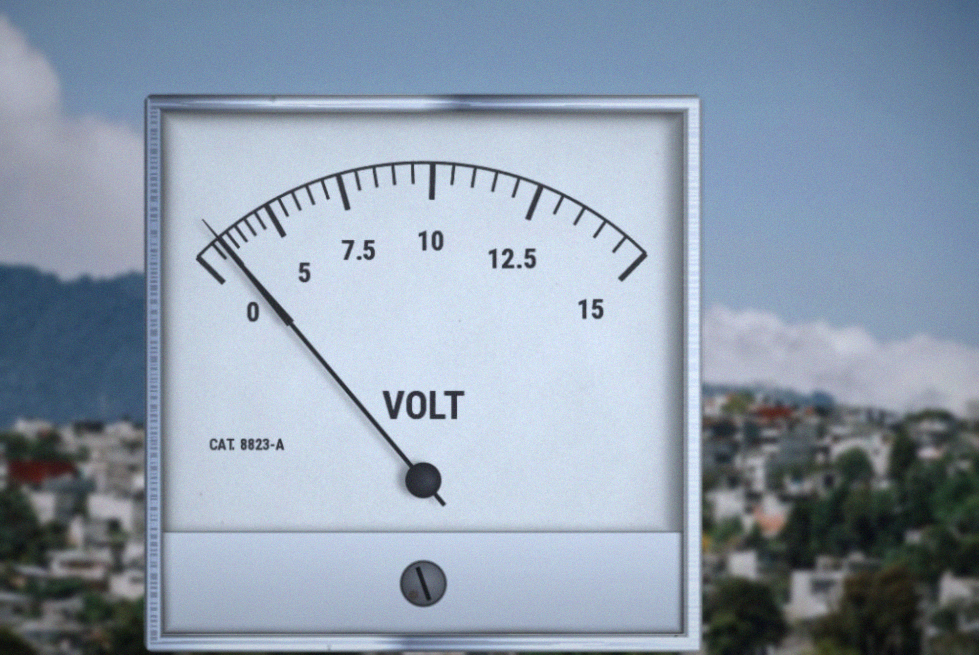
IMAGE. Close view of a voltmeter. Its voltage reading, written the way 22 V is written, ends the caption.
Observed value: 2.5 V
